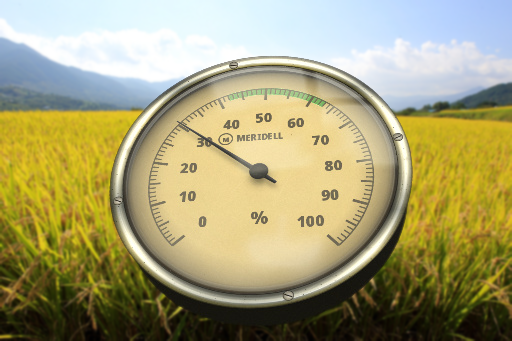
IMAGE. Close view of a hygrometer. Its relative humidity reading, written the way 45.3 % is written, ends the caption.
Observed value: 30 %
